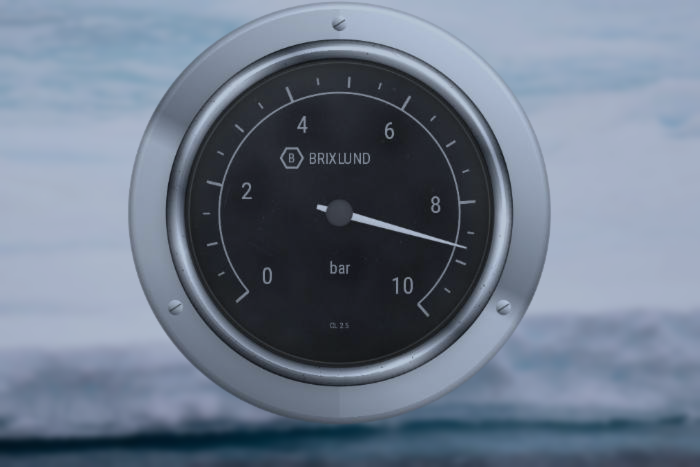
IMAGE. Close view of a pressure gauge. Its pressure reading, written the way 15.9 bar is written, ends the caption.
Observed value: 8.75 bar
